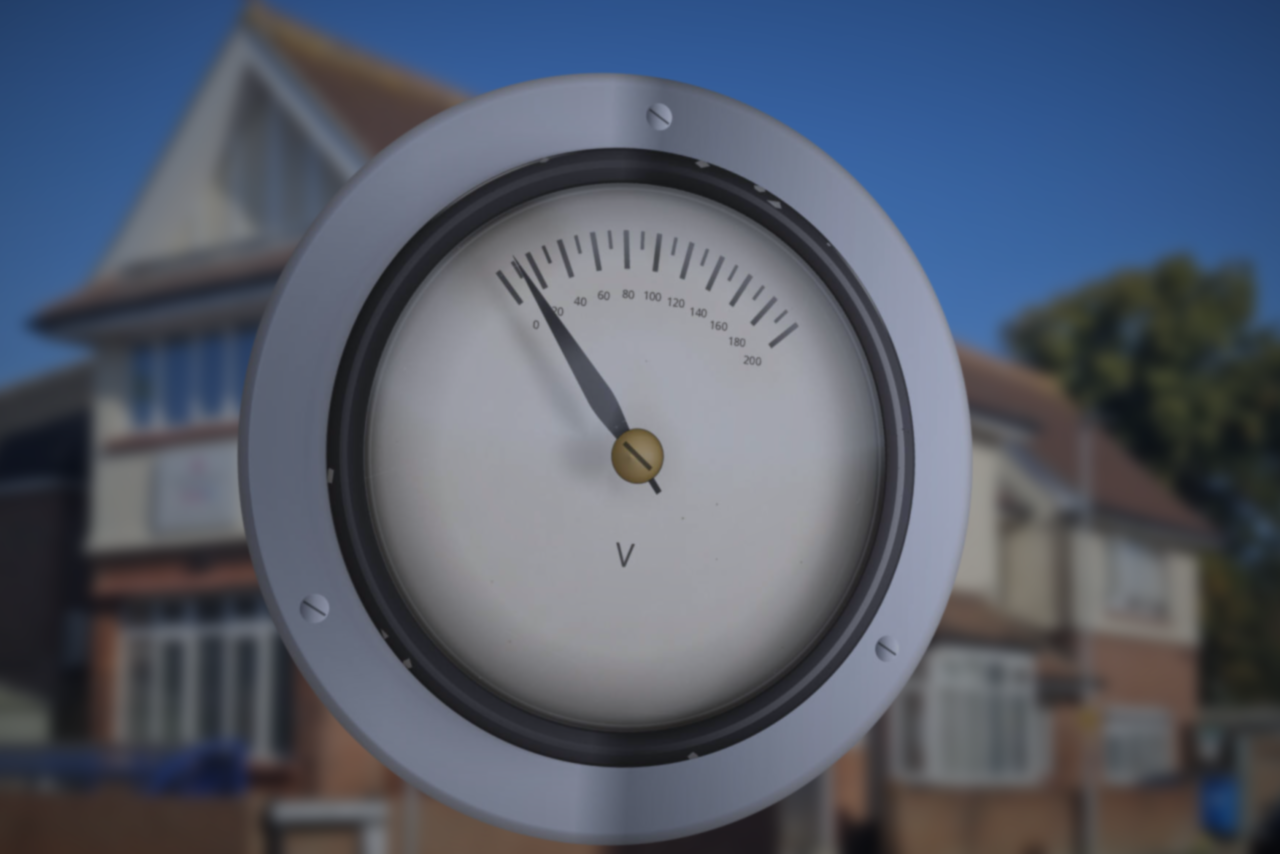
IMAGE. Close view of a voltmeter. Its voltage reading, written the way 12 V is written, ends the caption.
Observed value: 10 V
